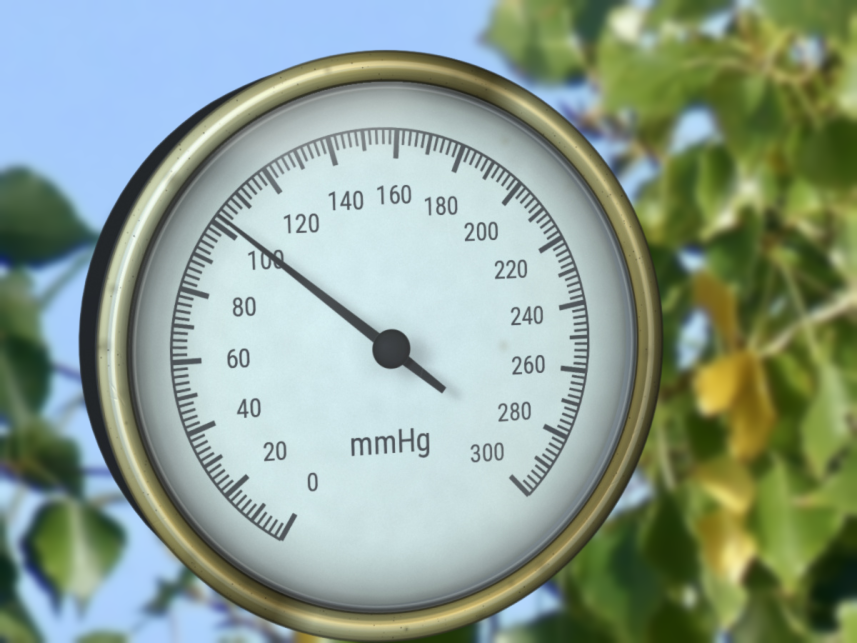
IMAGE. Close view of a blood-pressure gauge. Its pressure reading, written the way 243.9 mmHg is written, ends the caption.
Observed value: 102 mmHg
